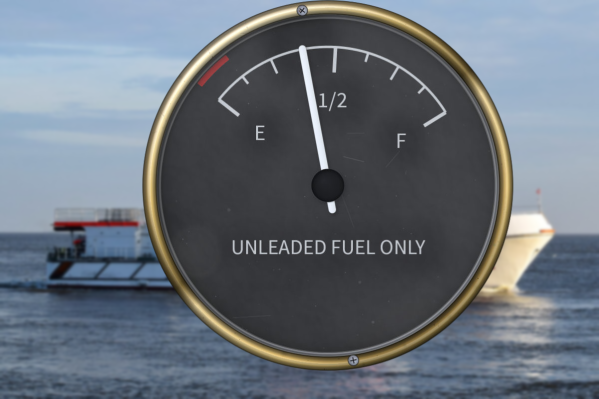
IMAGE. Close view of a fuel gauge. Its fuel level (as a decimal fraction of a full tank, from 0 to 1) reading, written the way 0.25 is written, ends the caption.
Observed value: 0.375
